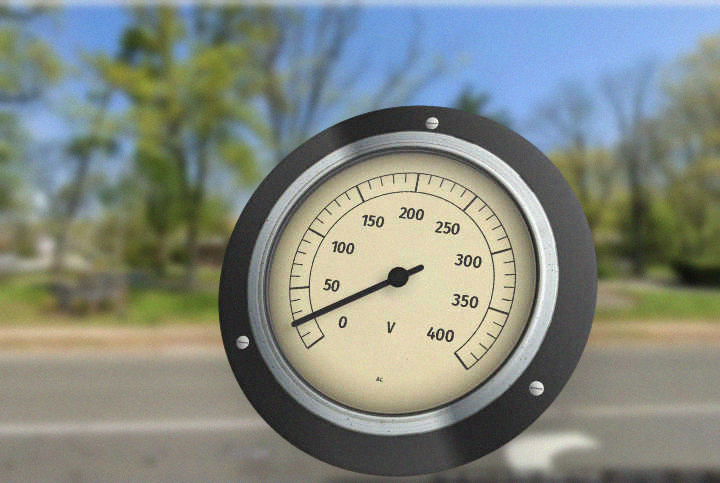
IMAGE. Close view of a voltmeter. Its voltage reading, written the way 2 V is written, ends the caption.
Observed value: 20 V
